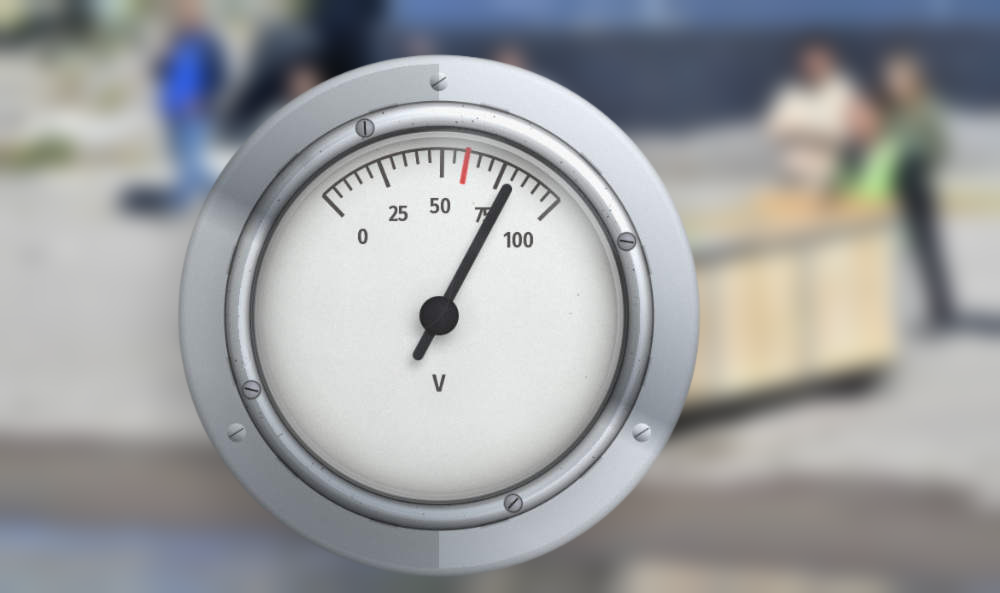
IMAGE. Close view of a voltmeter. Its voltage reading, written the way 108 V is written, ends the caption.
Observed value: 80 V
